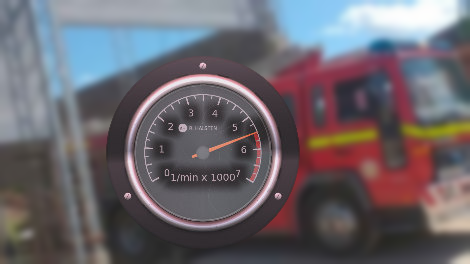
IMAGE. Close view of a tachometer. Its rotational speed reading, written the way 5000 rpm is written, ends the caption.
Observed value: 5500 rpm
